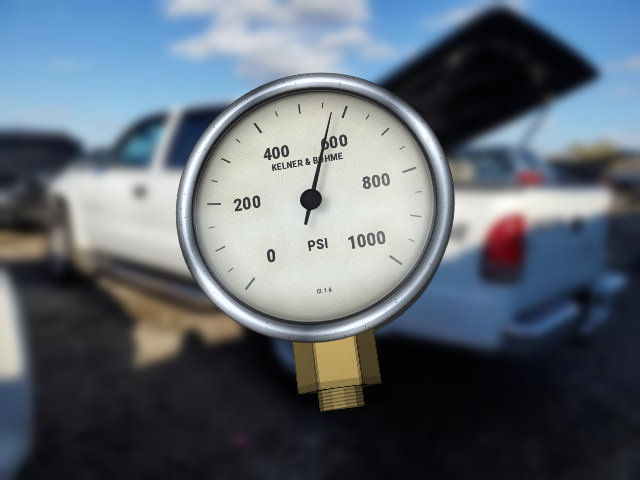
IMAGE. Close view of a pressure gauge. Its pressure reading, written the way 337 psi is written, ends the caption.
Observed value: 575 psi
